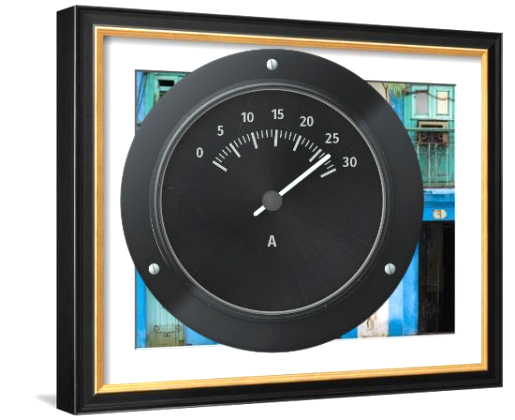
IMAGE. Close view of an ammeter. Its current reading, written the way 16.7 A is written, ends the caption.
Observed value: 27 A
